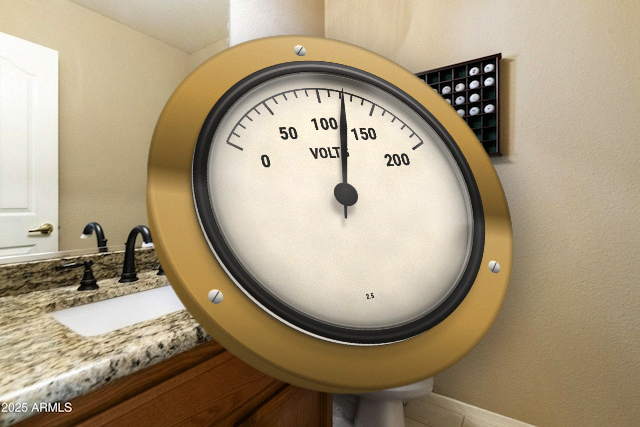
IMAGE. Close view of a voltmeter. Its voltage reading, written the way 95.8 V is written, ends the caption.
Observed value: 120 V
